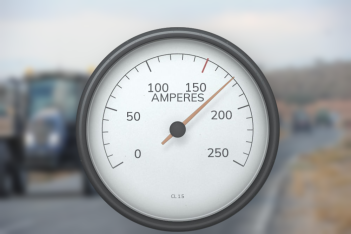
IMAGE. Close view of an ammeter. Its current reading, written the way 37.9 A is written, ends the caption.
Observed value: 175 A
